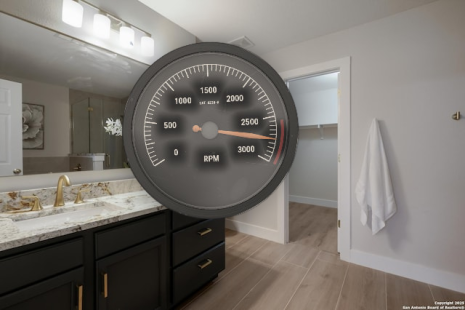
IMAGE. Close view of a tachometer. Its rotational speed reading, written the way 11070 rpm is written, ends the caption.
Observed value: 2750 rpm
